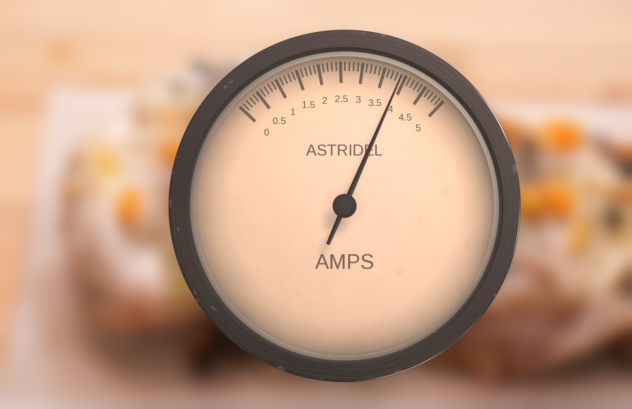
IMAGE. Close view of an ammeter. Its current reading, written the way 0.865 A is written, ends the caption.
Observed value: 3.9 A
